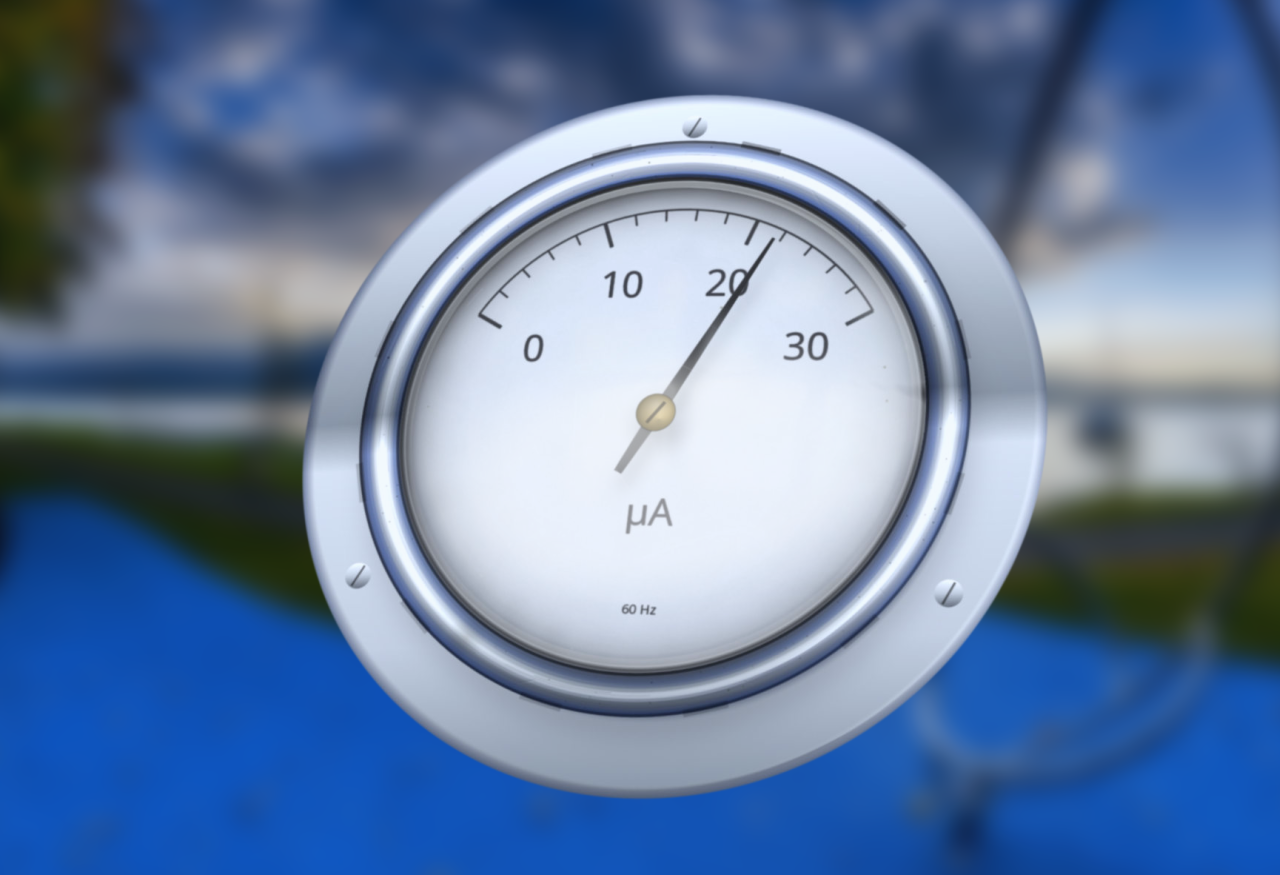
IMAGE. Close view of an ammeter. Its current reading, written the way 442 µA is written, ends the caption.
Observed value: 22 µA
